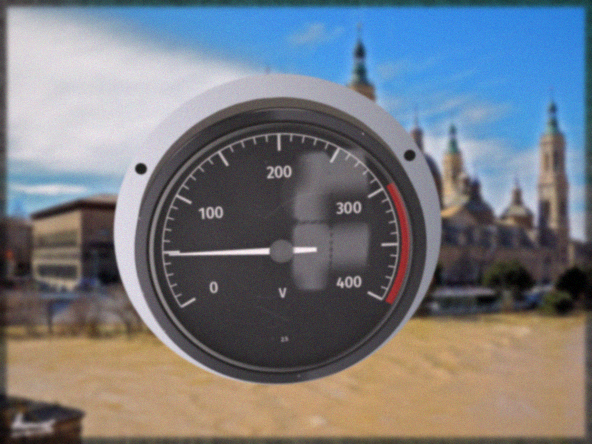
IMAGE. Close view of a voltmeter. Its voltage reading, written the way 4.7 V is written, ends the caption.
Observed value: 50 V
